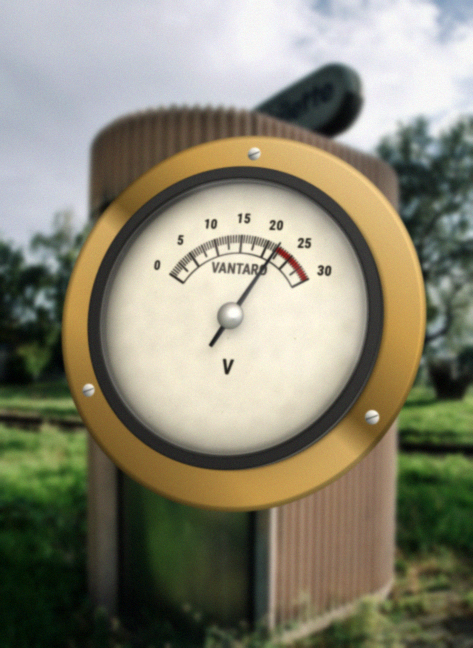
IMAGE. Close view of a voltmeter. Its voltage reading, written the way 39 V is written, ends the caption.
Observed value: 22.5 V
